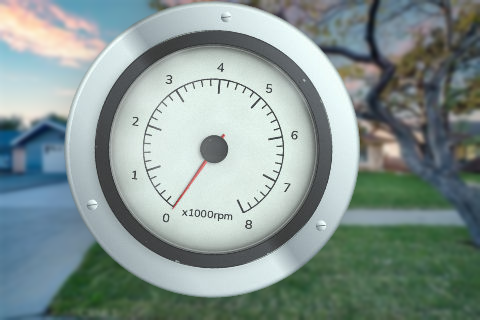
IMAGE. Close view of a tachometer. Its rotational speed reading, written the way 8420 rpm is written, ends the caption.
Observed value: 0 rpm
